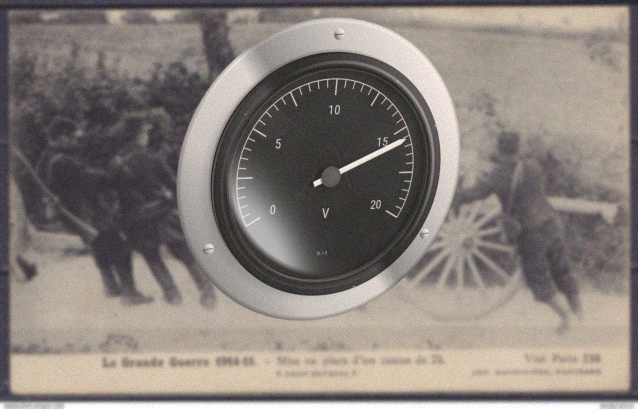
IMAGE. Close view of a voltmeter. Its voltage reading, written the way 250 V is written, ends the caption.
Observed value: 15.5 V
